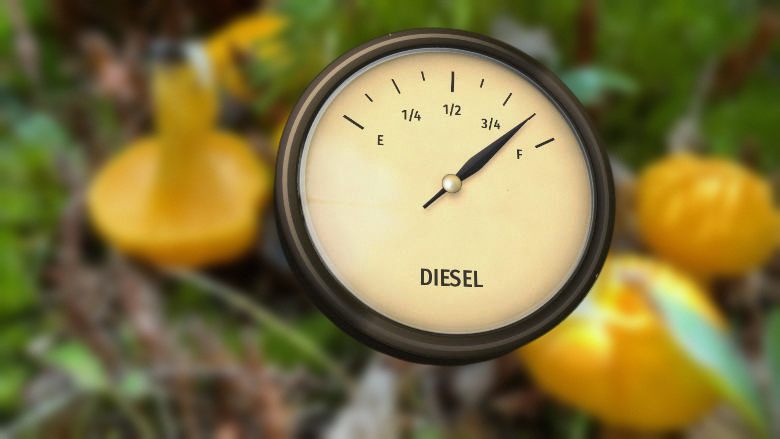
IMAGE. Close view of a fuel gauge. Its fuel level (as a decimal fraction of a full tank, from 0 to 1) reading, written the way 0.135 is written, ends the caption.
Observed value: 0.875
